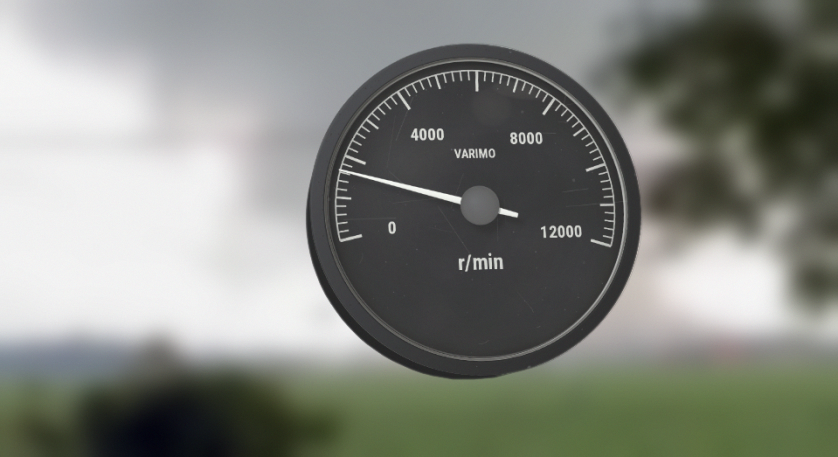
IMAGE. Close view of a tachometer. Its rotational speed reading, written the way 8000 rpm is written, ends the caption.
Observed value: 1600 rpm
